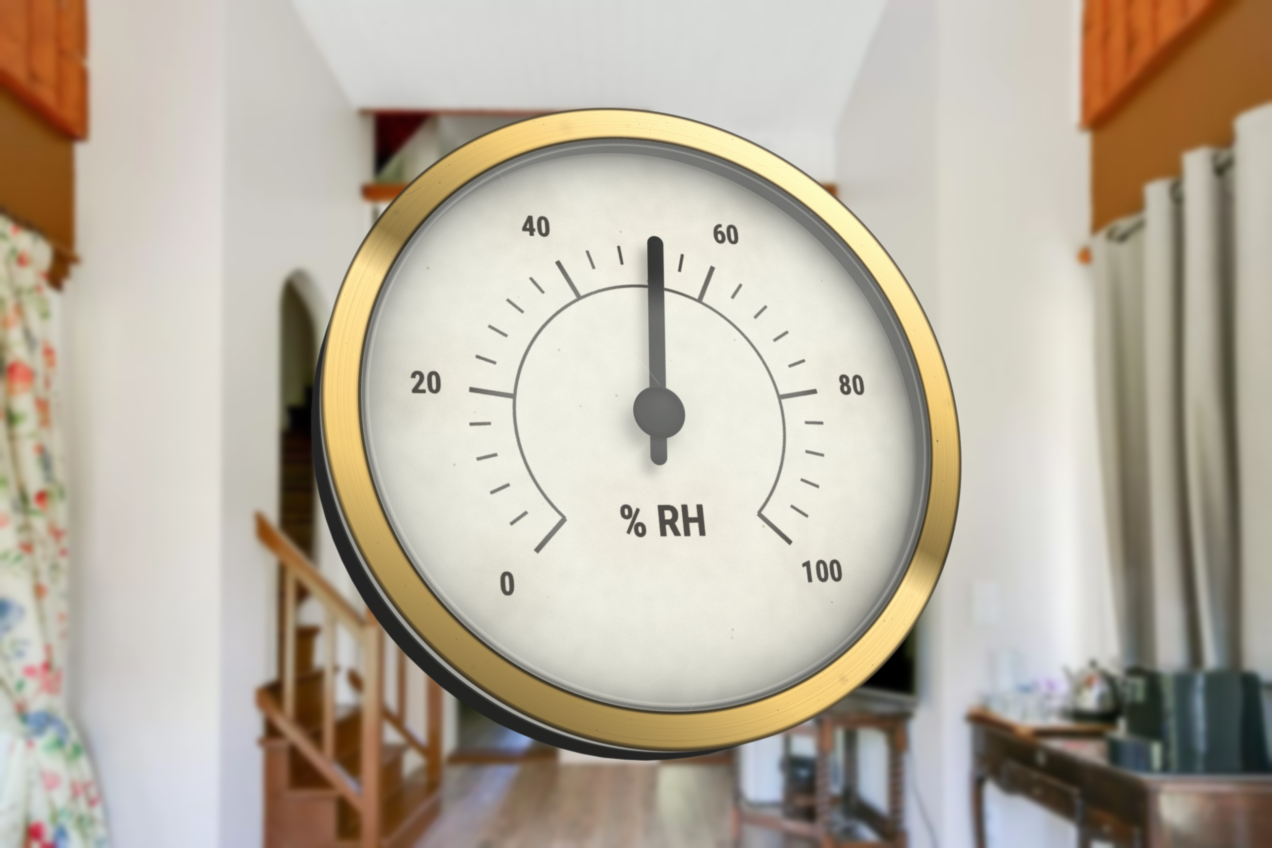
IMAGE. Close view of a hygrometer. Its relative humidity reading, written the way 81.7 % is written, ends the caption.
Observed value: 52 %
